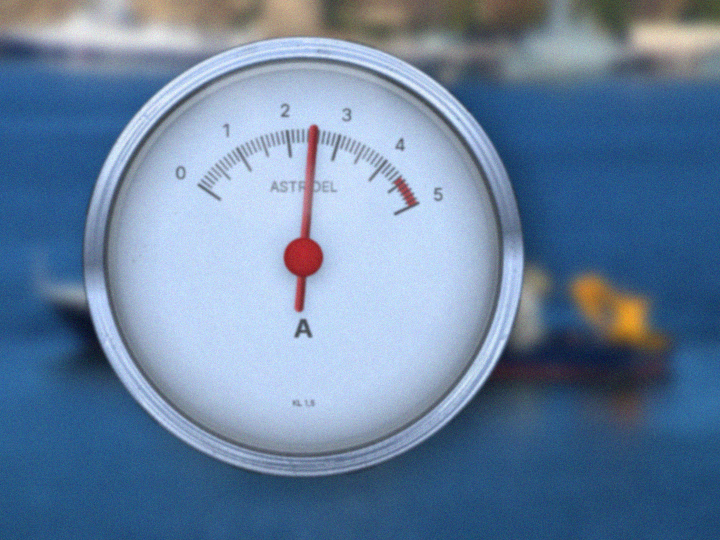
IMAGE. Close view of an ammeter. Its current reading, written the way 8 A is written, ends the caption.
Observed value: 2.5 A
